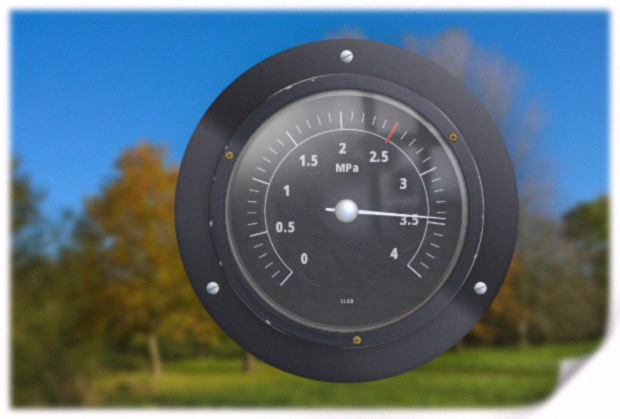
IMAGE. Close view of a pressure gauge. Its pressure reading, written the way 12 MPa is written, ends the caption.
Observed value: 3.45 MPa
